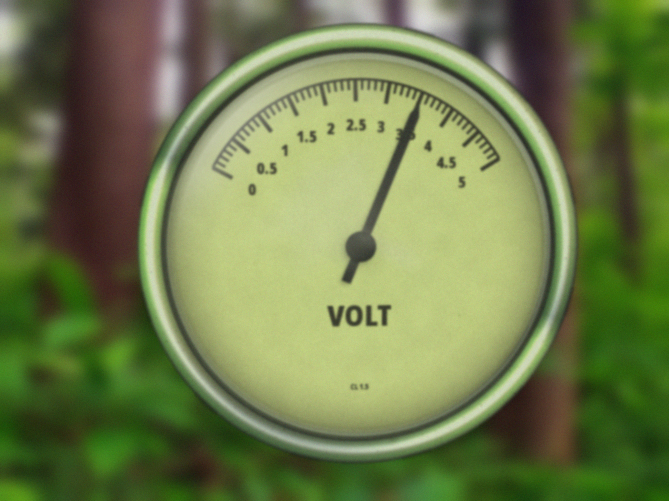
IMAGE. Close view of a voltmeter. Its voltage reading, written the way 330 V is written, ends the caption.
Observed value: 3.5 V
